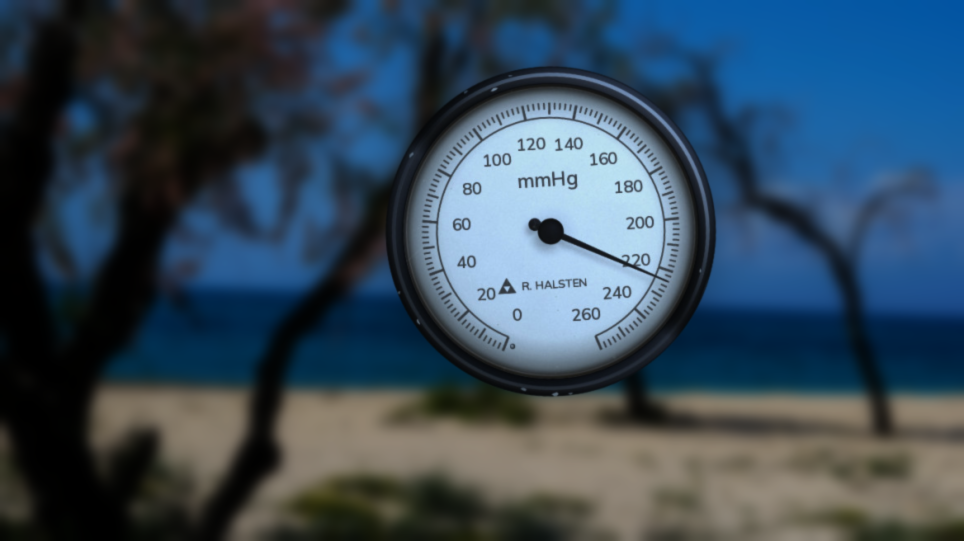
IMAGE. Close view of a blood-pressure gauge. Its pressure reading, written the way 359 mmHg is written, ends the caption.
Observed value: 224 mmHg
